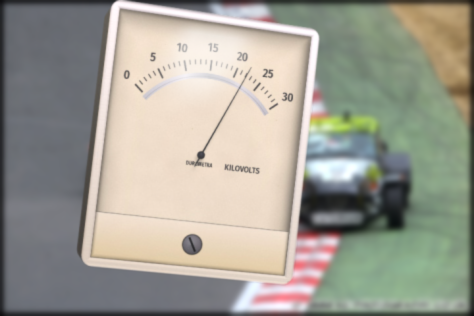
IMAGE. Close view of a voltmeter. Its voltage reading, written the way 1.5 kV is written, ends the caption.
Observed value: 22 kV
